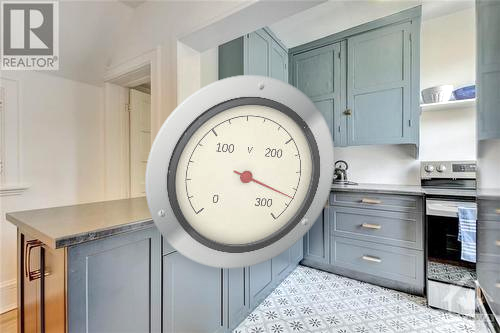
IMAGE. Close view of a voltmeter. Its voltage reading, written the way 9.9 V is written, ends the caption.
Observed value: 270 V
